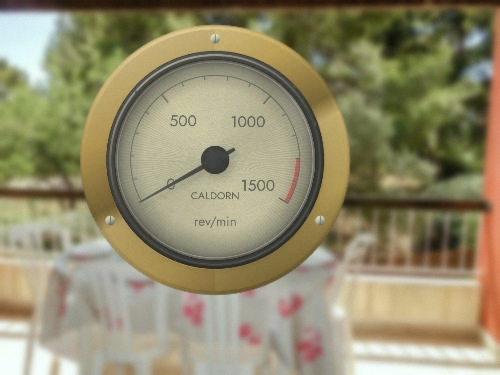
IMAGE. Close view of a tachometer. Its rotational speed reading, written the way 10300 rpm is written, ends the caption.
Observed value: 0 rpm
